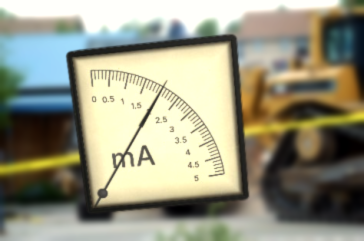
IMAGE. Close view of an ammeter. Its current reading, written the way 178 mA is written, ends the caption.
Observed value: 2 mA
